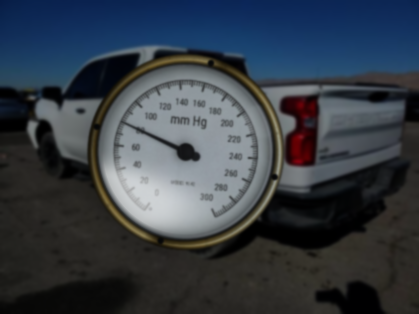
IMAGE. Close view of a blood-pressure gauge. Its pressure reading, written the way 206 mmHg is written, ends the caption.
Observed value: 80 mmHg
